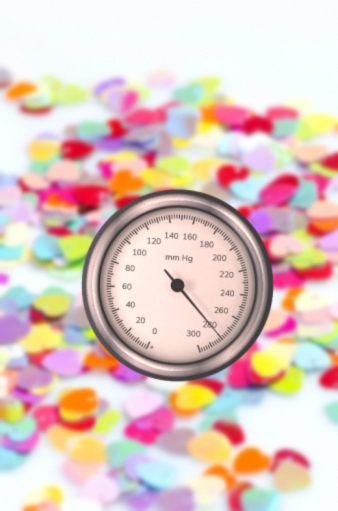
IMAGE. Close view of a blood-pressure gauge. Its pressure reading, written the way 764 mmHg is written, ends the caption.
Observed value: 280 mmHg
